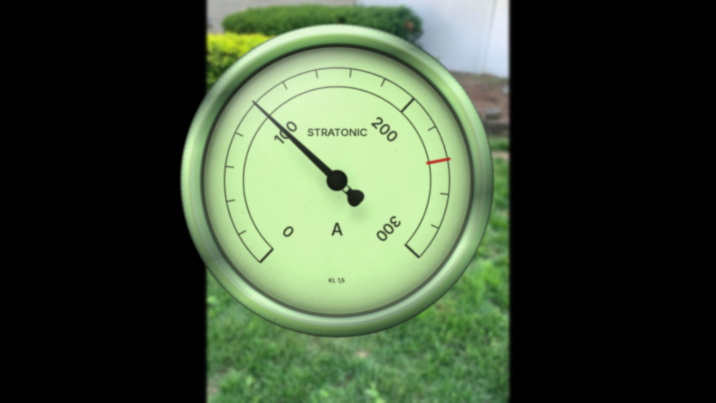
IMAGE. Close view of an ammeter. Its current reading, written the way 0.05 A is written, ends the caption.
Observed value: 100 A
